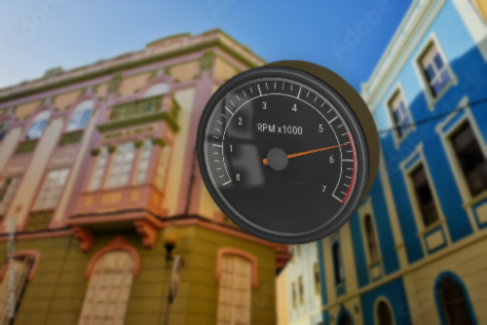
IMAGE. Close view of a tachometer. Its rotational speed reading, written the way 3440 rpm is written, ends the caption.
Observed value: 5600 rpm
